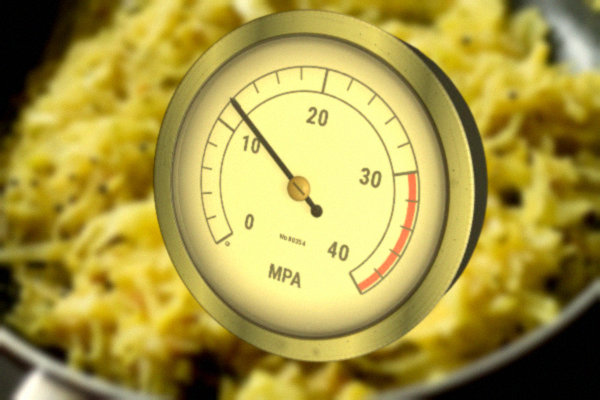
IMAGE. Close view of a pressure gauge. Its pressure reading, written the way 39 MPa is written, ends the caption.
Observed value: 12 MPa
